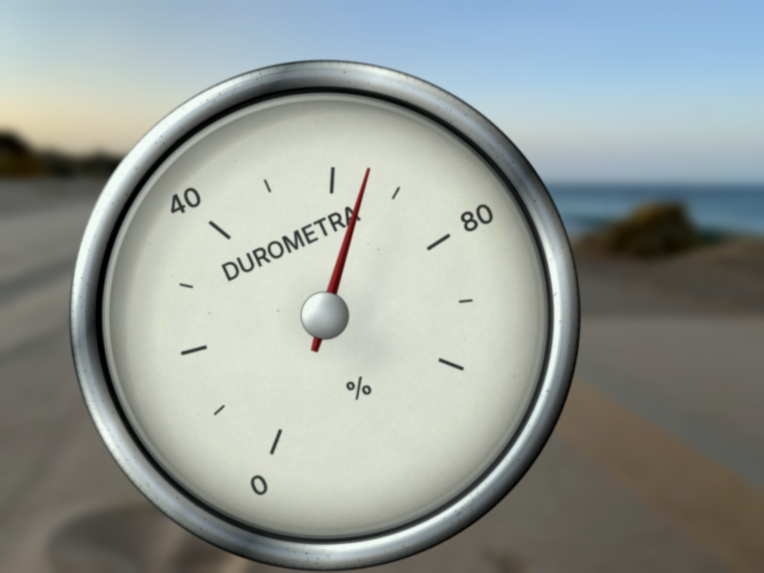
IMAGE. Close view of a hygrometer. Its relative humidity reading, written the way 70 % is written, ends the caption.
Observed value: 65 %
